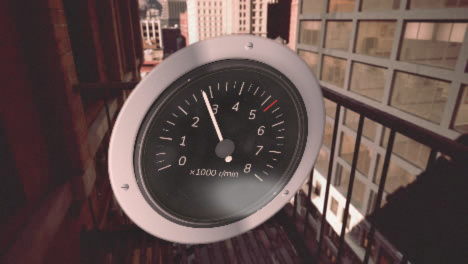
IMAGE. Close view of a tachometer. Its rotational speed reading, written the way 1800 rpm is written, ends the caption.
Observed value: 2750 rpm
